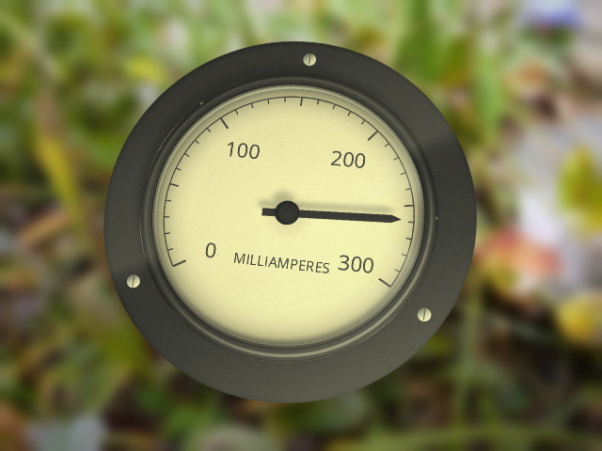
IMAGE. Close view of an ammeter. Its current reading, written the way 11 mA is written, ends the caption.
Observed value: 260 mA
